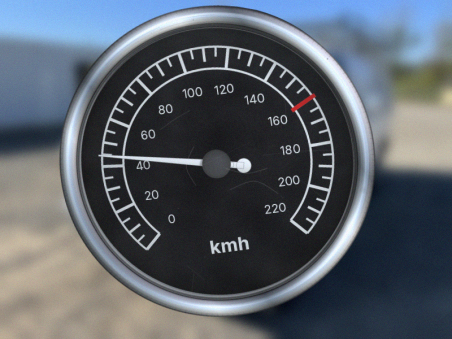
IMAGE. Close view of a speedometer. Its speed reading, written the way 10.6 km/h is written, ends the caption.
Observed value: 45 km/h
